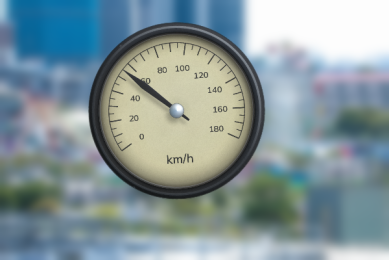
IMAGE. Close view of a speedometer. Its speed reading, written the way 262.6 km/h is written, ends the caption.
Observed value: 55 km/h
